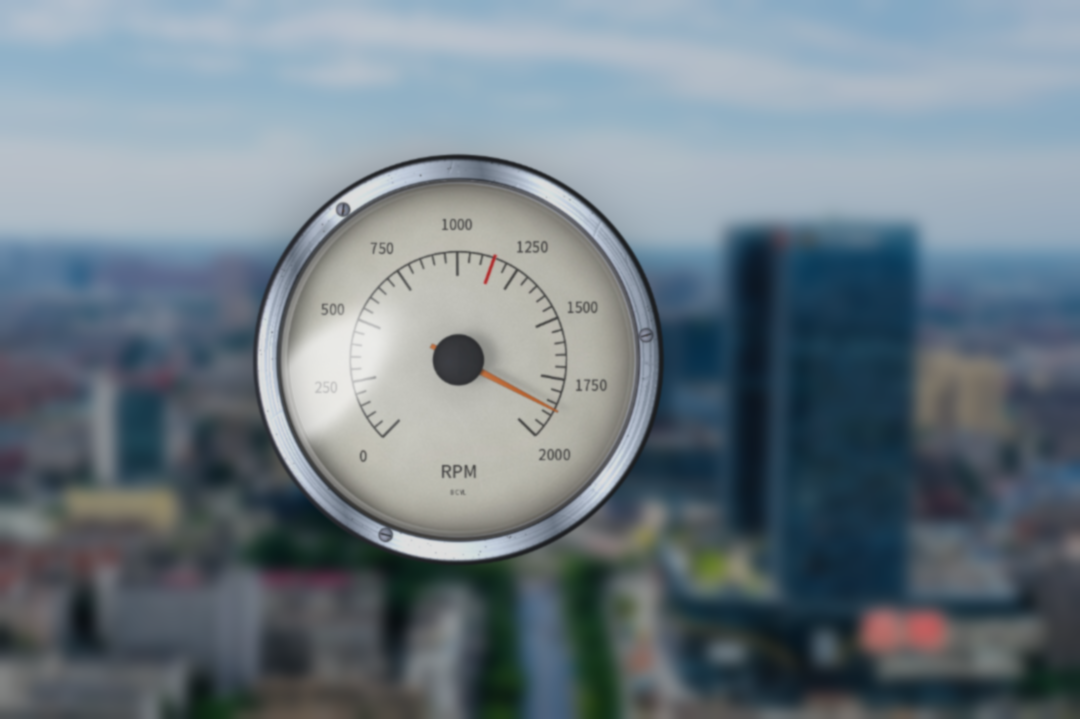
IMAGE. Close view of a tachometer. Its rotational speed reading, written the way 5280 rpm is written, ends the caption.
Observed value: 1875 rpm
